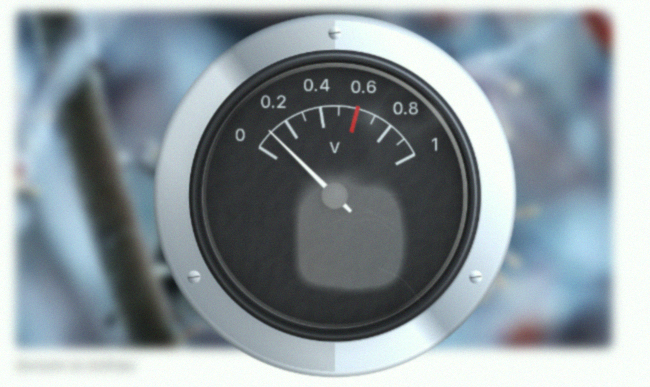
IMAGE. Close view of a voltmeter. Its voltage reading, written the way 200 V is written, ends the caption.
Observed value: 0.1 V
